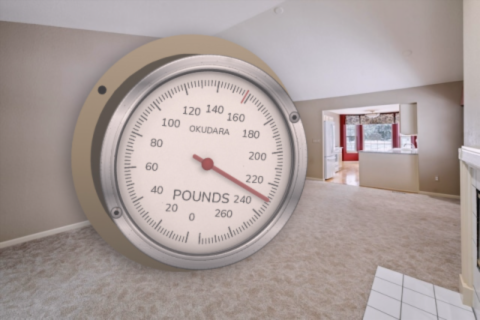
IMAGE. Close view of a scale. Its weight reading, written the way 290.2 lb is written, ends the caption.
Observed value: 230 lb
